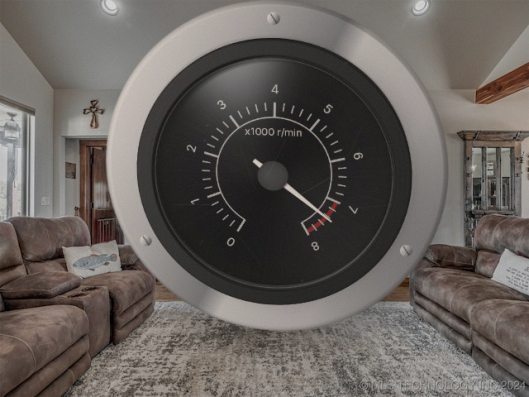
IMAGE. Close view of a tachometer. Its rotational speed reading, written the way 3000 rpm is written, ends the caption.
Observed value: 7400 rpm
